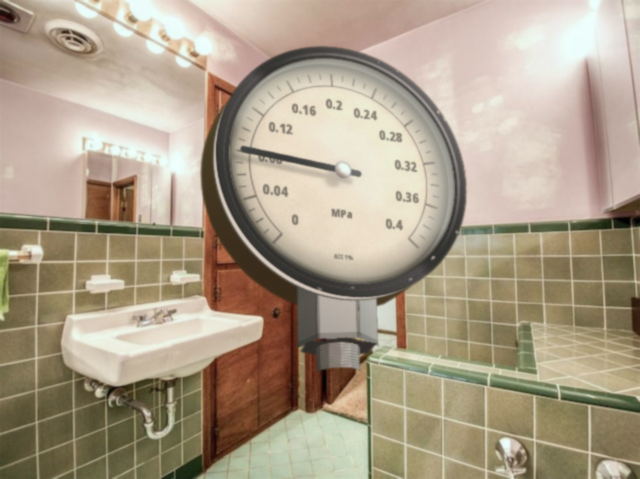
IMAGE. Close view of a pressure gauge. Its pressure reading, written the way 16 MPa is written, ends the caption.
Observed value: 0.08 MPa
